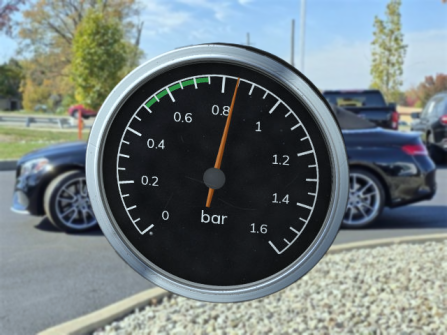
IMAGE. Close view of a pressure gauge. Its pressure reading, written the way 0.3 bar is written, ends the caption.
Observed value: 0.85 bar
